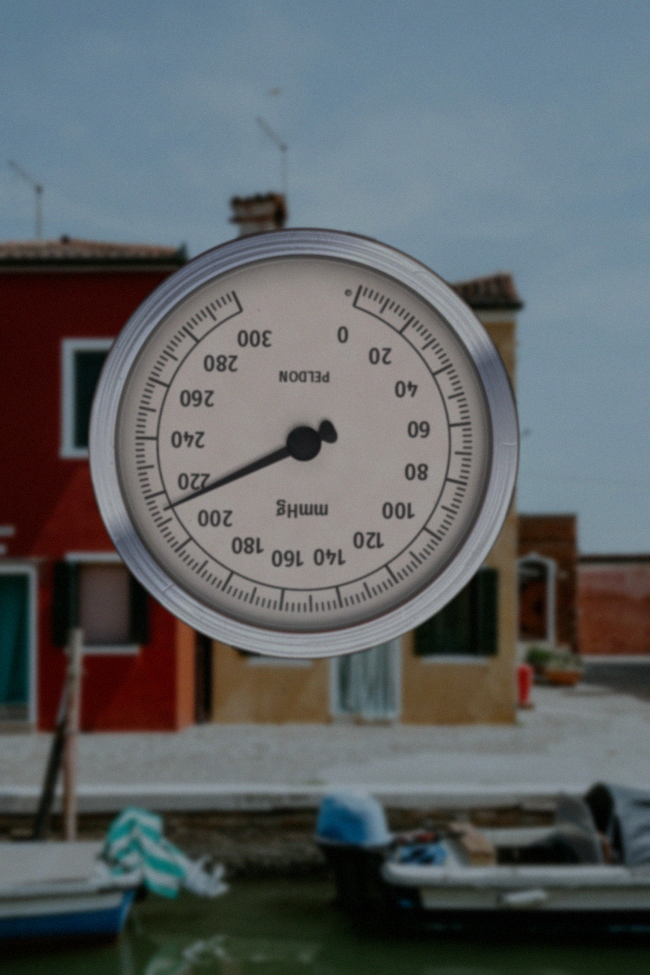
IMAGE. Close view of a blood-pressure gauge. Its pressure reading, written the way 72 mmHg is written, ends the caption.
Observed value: 214 mmHg
